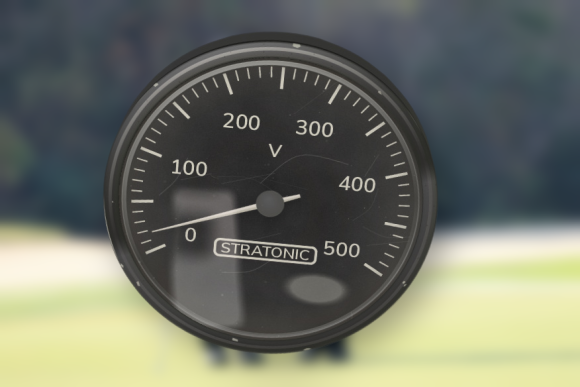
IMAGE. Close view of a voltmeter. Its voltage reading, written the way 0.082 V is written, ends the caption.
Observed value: 20 V
